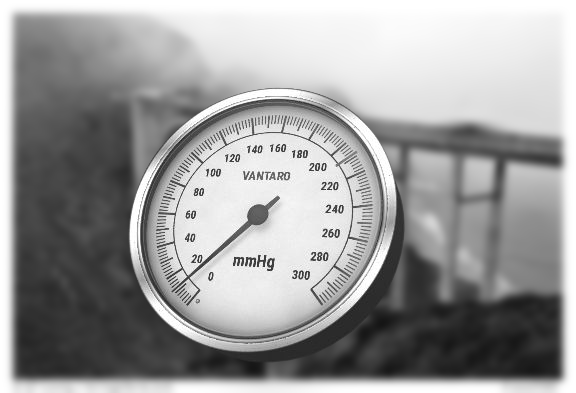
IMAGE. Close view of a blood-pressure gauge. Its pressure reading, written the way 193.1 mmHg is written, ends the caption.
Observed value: 10 mmHg
